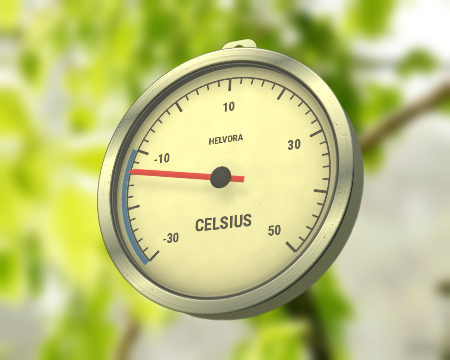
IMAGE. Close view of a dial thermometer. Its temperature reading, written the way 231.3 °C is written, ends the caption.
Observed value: -14 °C
